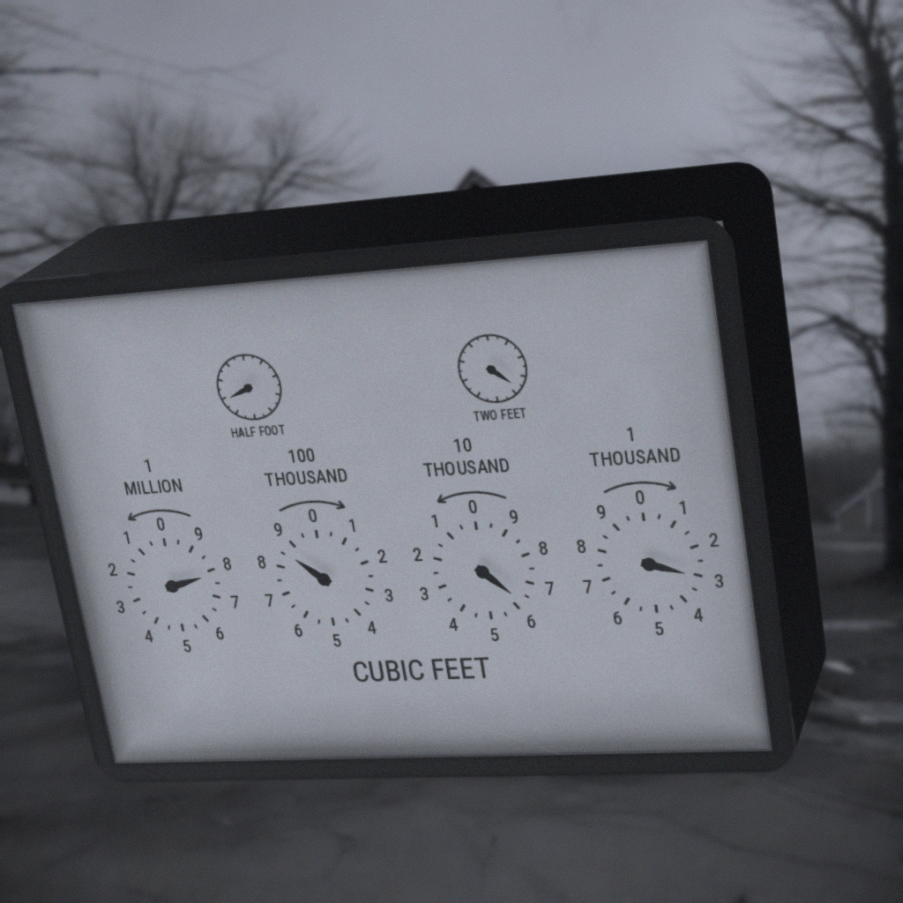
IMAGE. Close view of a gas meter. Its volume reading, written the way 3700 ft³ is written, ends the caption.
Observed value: 786300 ft³
